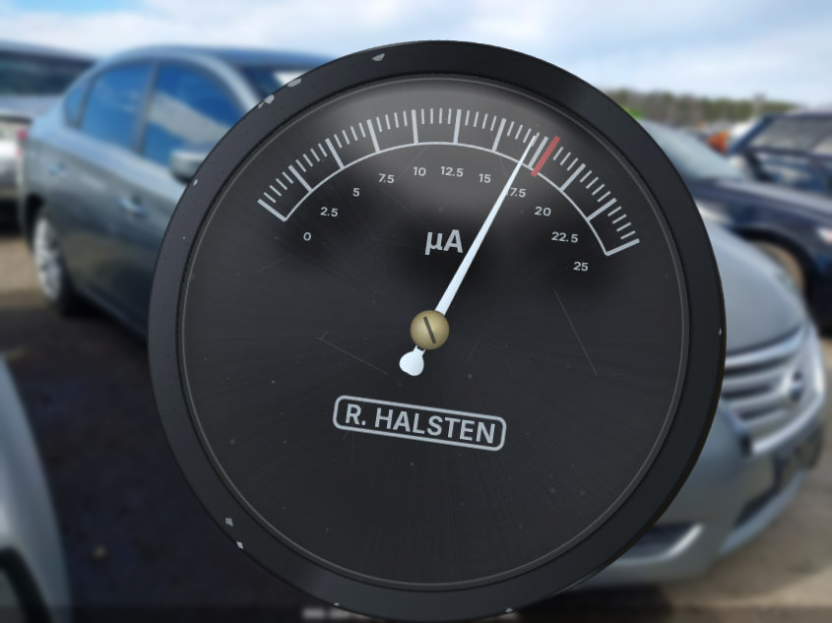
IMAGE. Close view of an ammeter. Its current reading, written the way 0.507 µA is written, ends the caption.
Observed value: 17 µA
